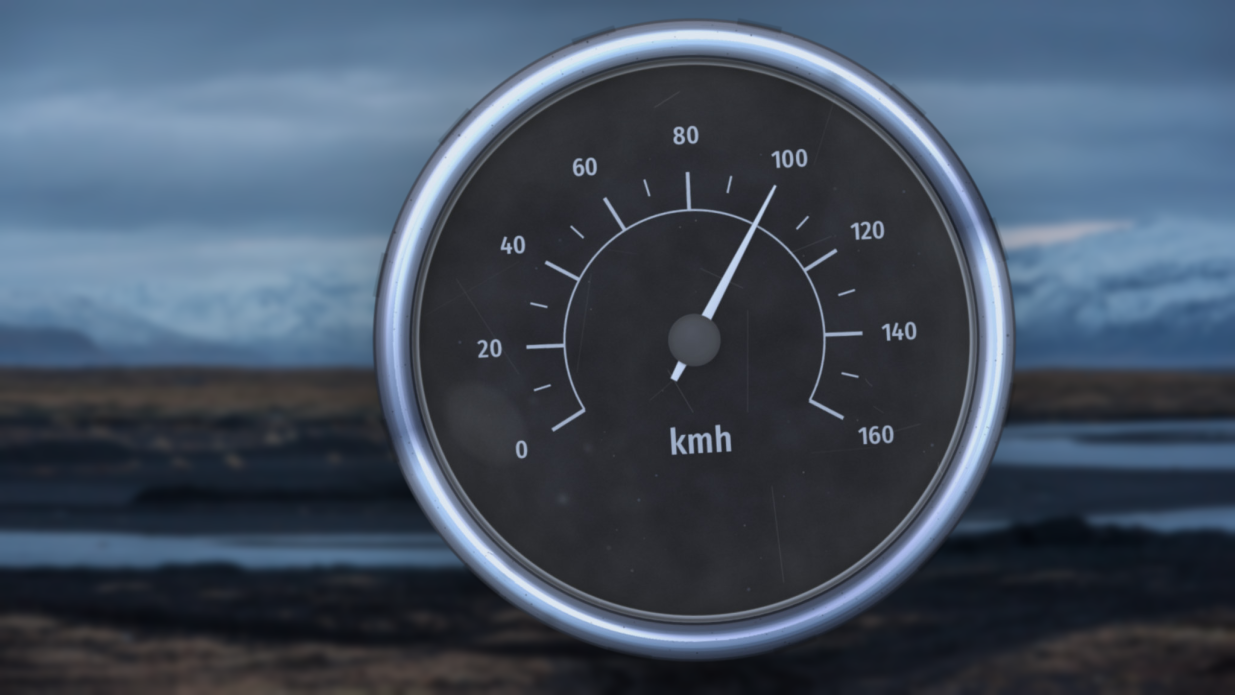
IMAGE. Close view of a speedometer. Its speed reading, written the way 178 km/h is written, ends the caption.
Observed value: 100 km/h
